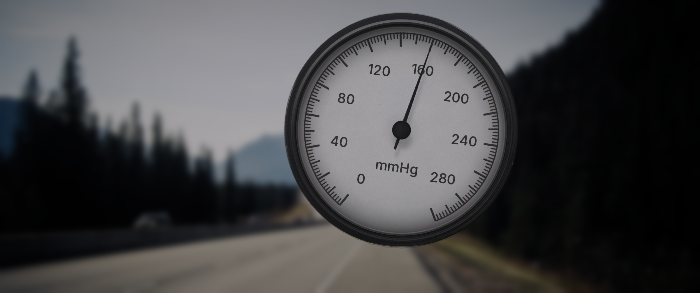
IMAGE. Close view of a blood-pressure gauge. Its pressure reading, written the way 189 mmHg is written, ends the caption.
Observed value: 160 mmHg
